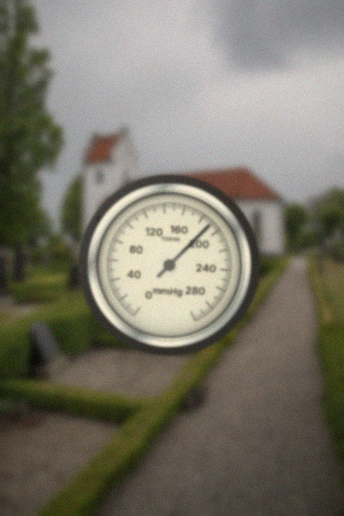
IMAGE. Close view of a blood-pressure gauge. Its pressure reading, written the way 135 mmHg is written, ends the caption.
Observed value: 190 mmHg
